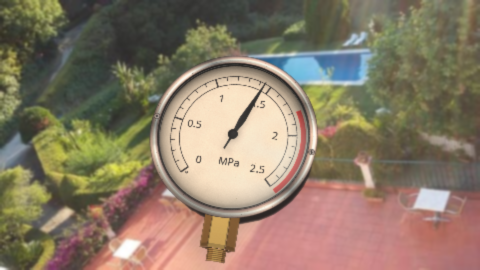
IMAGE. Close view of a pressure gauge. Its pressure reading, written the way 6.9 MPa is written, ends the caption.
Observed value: 1.45 MPa
